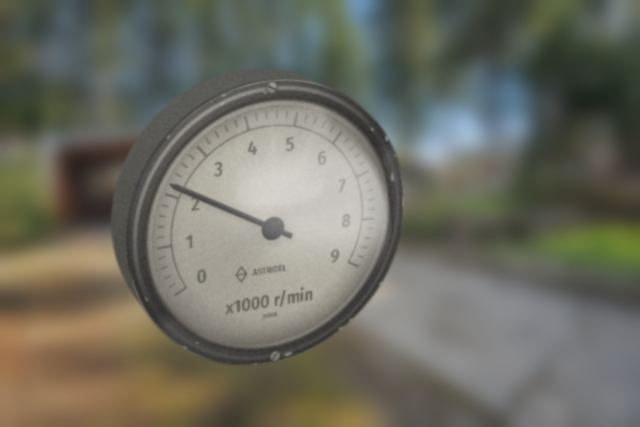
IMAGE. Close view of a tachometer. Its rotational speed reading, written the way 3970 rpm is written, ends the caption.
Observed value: 2200 rpm
